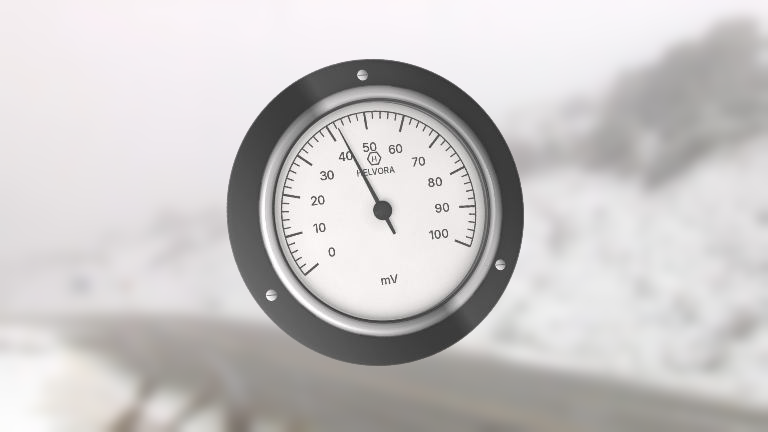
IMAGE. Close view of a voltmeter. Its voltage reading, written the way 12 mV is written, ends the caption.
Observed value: 42 mV
